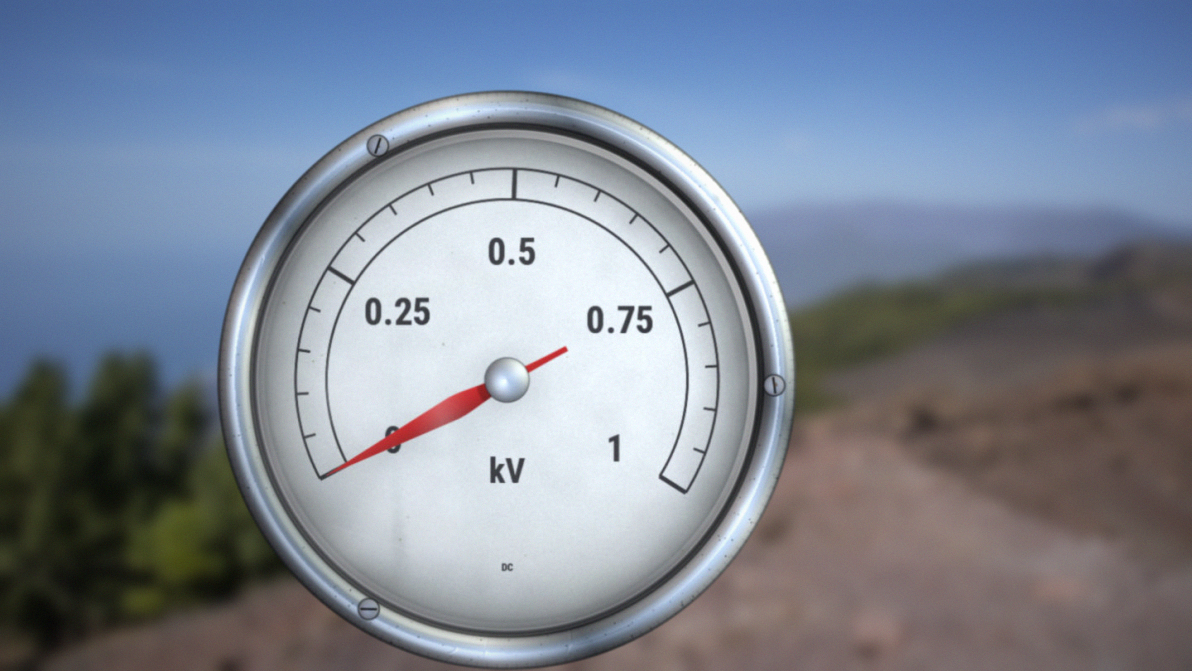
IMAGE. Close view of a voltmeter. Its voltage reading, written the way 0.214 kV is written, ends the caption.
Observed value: 0 kV
